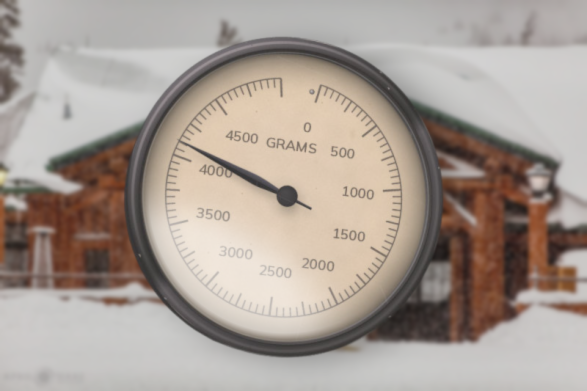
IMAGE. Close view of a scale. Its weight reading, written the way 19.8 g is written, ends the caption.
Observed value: 4100 g
